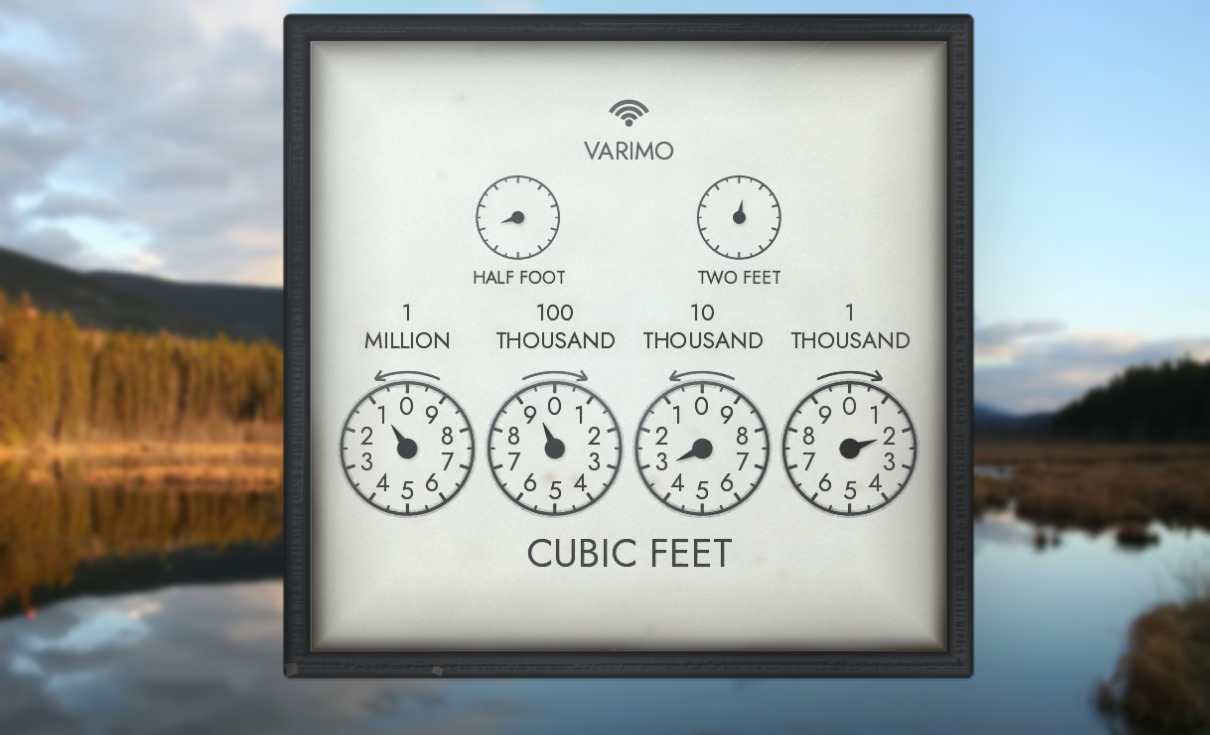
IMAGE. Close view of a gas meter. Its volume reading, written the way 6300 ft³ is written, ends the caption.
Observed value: 93200 ft³
